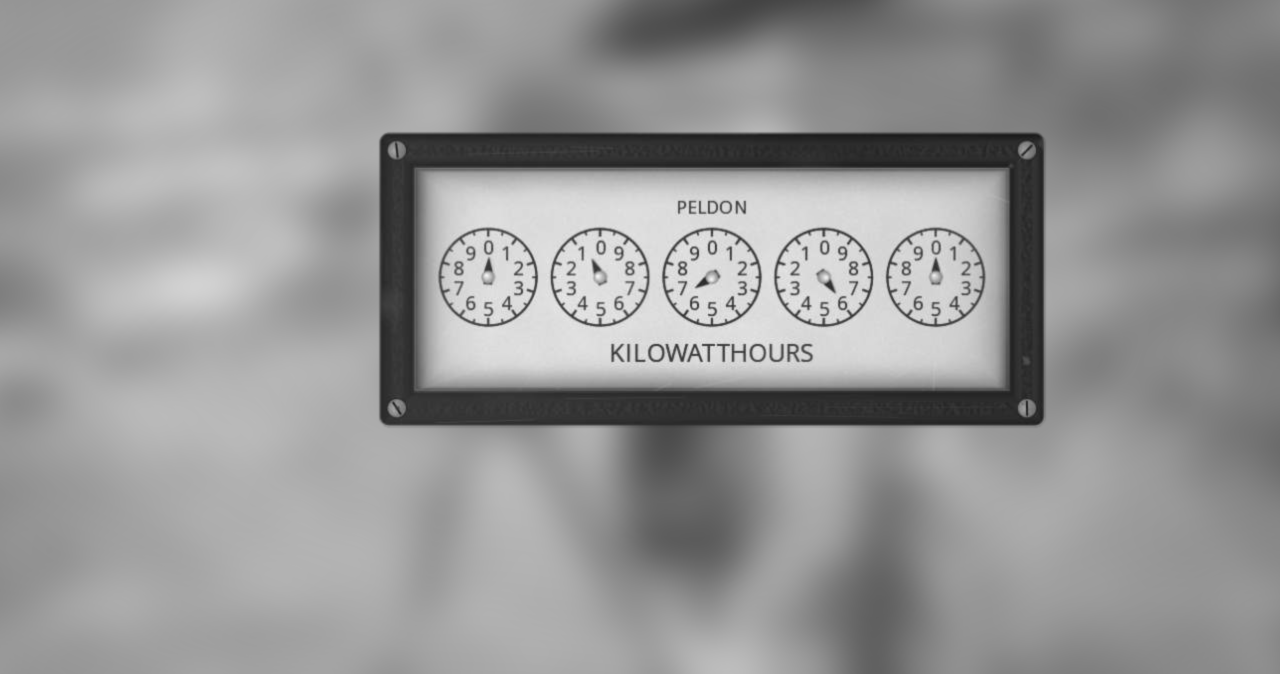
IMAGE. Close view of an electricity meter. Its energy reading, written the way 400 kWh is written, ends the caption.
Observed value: 660 kWh
